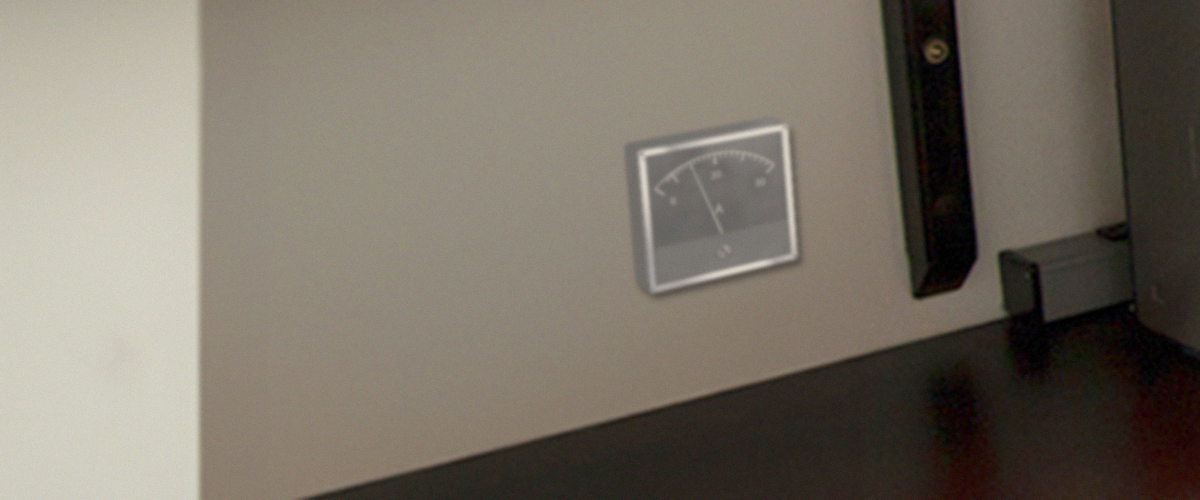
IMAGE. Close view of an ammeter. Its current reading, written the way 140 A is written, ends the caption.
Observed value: 15 A
